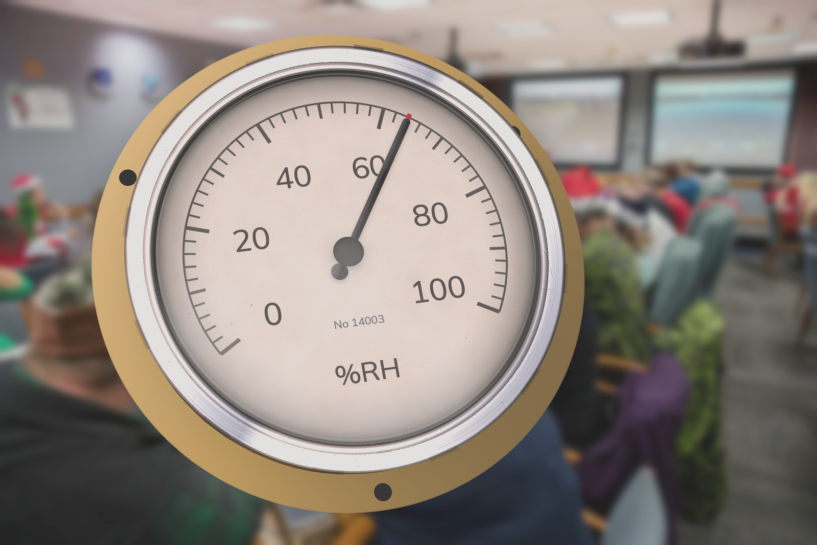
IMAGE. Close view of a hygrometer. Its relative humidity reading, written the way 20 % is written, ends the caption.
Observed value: 64 %
